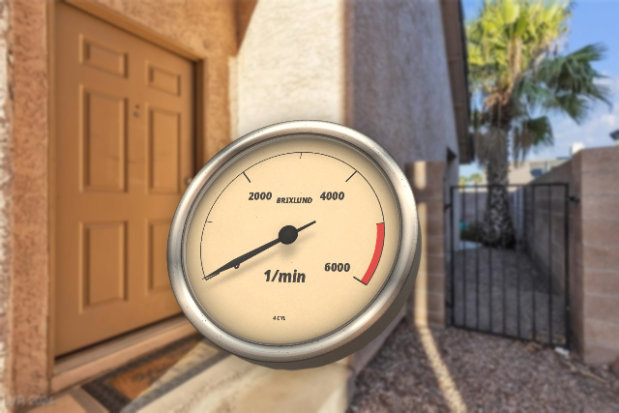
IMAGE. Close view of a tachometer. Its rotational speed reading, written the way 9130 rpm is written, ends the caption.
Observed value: 0 rpm
